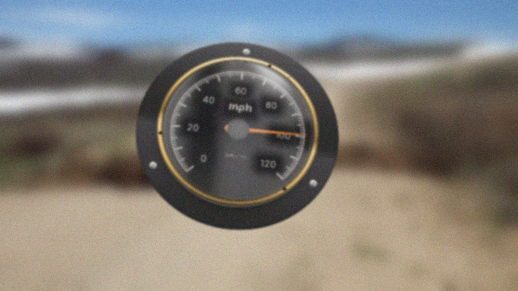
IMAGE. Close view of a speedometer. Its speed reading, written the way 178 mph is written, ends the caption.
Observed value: 100 mph
